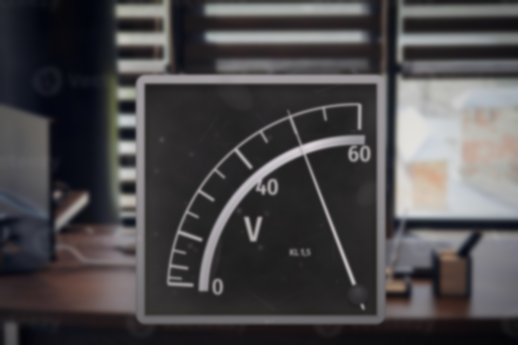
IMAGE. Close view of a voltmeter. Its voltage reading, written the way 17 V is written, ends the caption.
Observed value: 50 V
